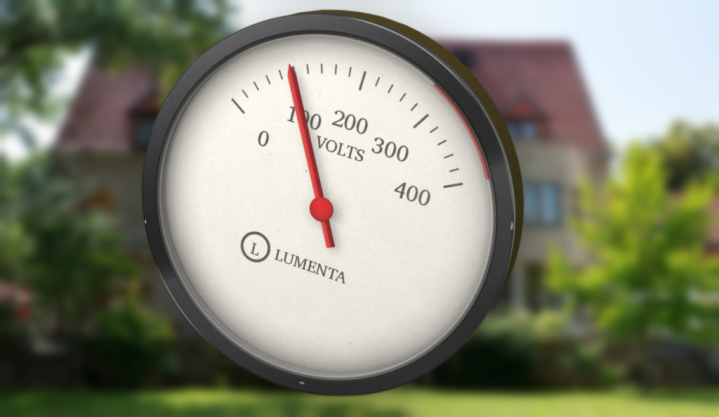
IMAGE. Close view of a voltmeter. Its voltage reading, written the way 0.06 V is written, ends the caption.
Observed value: 100 V
